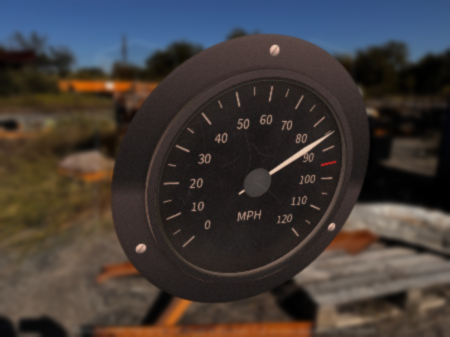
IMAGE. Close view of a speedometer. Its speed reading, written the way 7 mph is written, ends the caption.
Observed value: 85 mph
